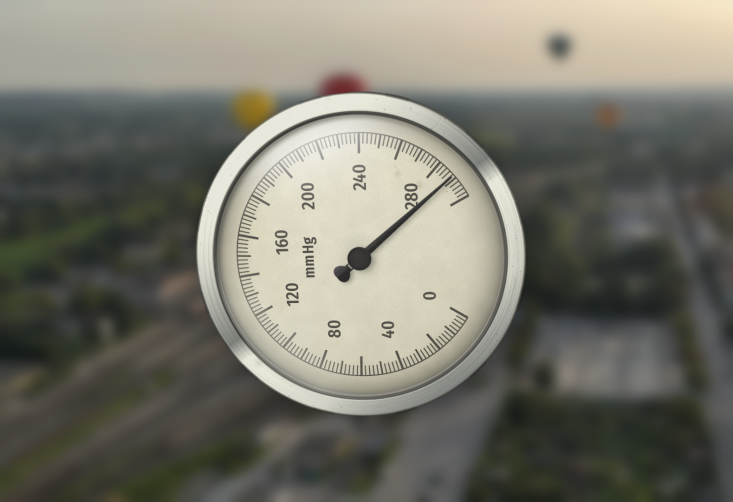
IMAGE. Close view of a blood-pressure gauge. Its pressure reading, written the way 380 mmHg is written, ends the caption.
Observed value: 288 mmHg
